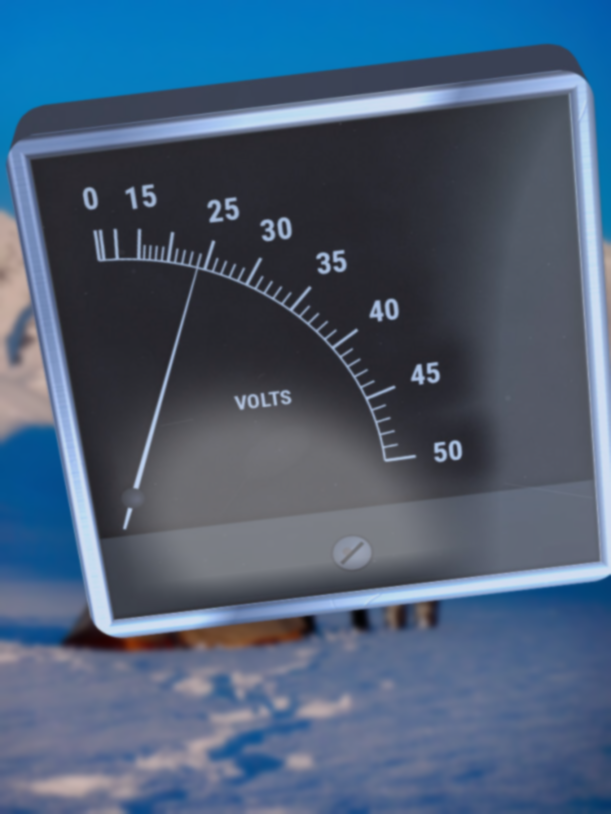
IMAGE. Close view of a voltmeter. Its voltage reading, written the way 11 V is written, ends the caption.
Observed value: 24 V
